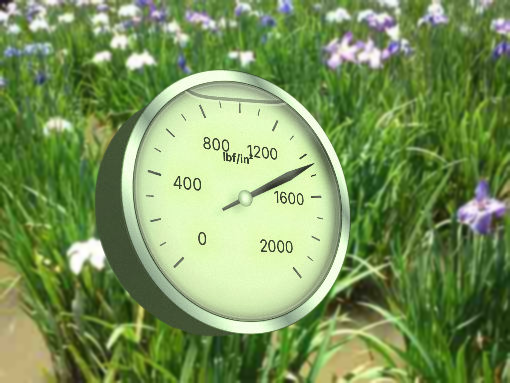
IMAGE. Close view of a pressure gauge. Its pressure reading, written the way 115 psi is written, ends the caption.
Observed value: 1450 psi
